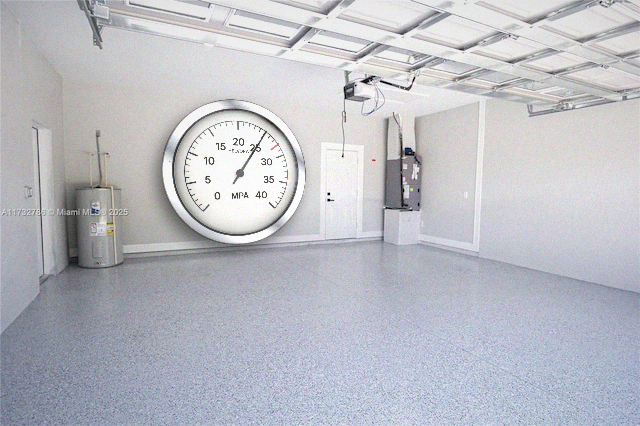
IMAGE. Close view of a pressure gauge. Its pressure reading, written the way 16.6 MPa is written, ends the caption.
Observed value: 25 MPa
